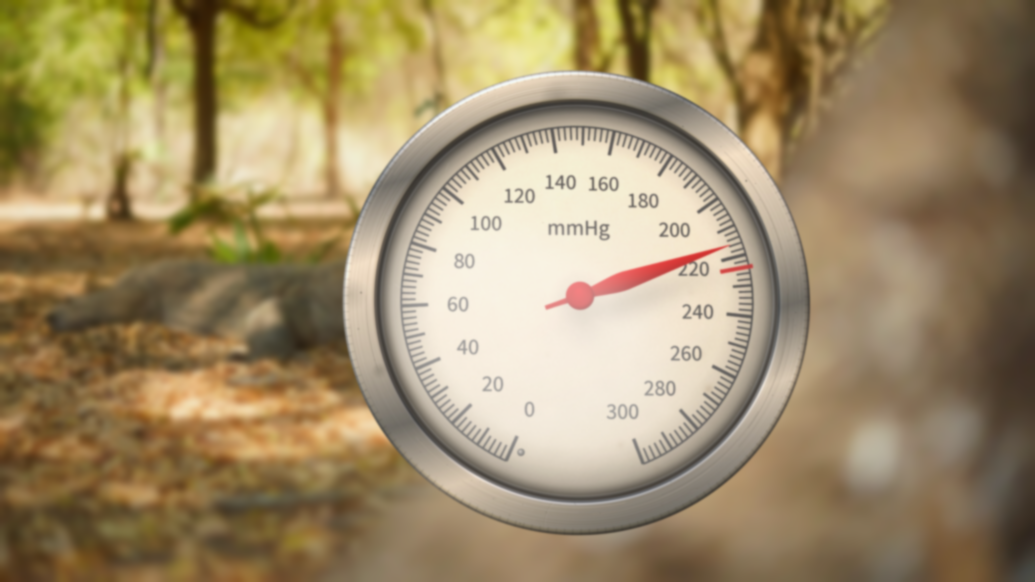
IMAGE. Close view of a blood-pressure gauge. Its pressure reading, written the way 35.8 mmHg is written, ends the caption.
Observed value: 216 mmHg
